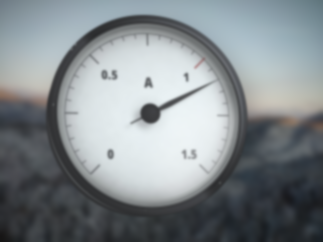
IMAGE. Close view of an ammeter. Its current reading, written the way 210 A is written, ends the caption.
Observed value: 1.1 A
